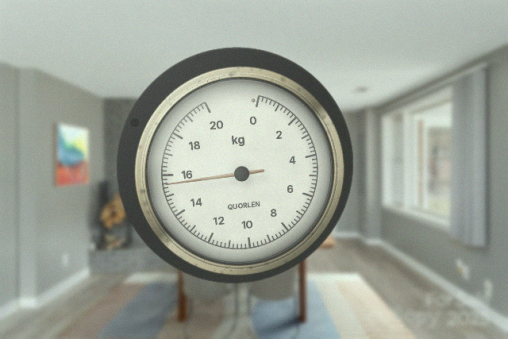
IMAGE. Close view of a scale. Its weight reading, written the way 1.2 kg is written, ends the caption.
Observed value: 15.6 kg
